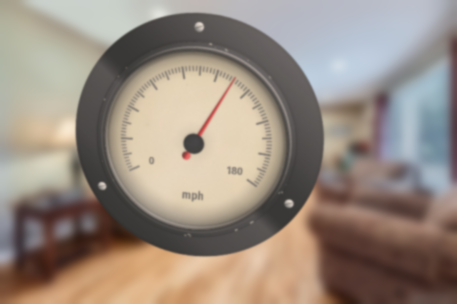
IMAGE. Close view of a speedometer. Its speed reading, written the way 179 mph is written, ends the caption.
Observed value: 110 mph
